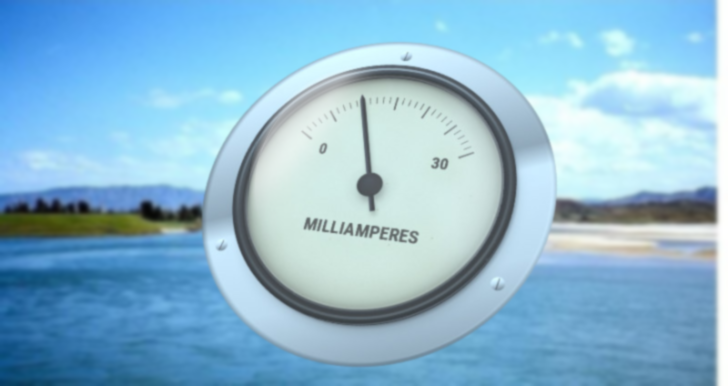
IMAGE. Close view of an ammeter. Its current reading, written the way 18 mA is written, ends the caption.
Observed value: 10 mA
